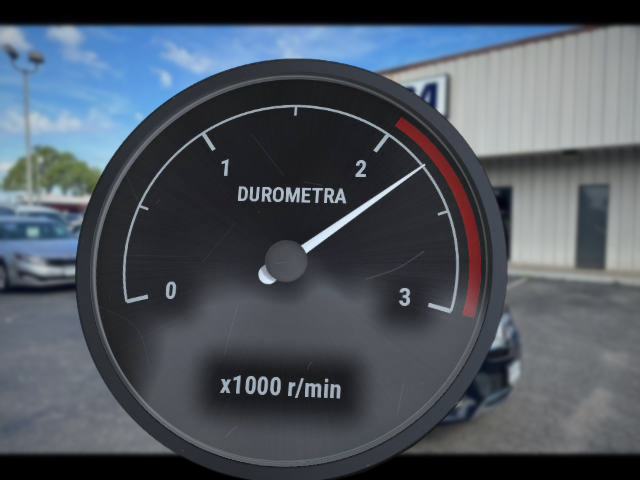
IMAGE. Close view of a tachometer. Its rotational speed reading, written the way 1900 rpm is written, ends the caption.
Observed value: 2250 rpm
